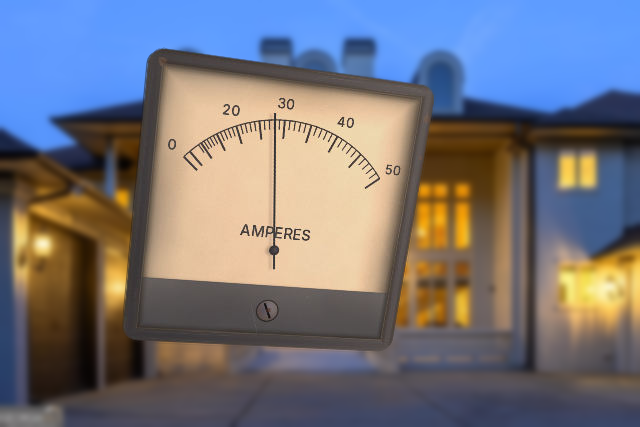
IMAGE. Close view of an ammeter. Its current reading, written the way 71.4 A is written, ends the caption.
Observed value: 28 A
